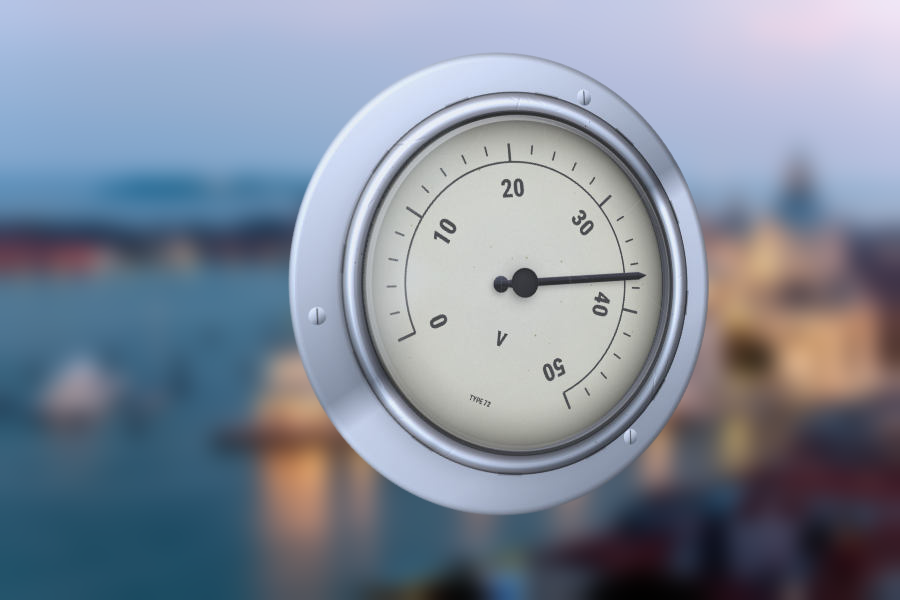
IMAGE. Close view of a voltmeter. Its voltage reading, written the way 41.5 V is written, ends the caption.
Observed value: 37 V
